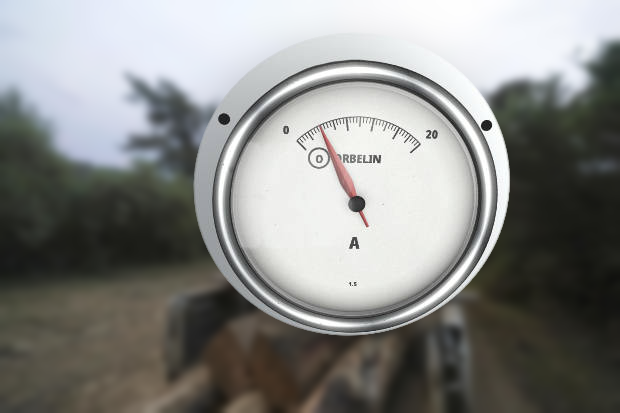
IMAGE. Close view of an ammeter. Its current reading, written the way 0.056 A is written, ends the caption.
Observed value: 4 A
